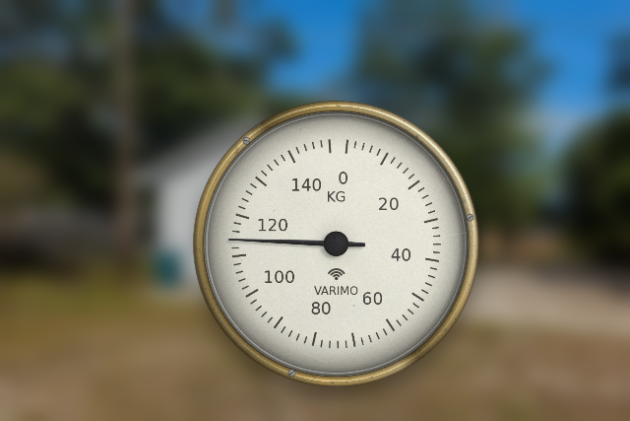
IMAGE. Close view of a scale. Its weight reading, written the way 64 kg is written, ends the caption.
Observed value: 114 kg
